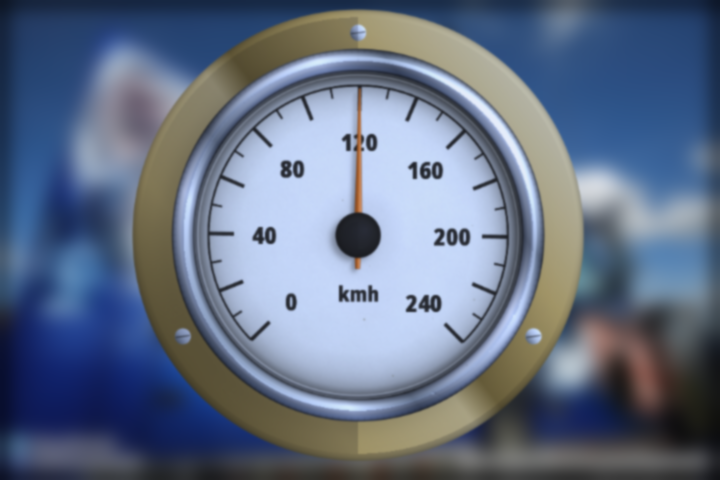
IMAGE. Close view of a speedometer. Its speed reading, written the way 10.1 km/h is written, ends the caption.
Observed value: 120 km/h
